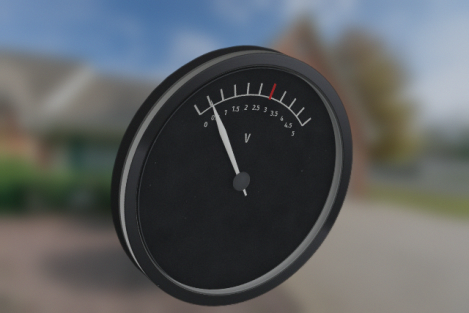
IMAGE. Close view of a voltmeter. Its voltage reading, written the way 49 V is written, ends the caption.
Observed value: 0.5 V
